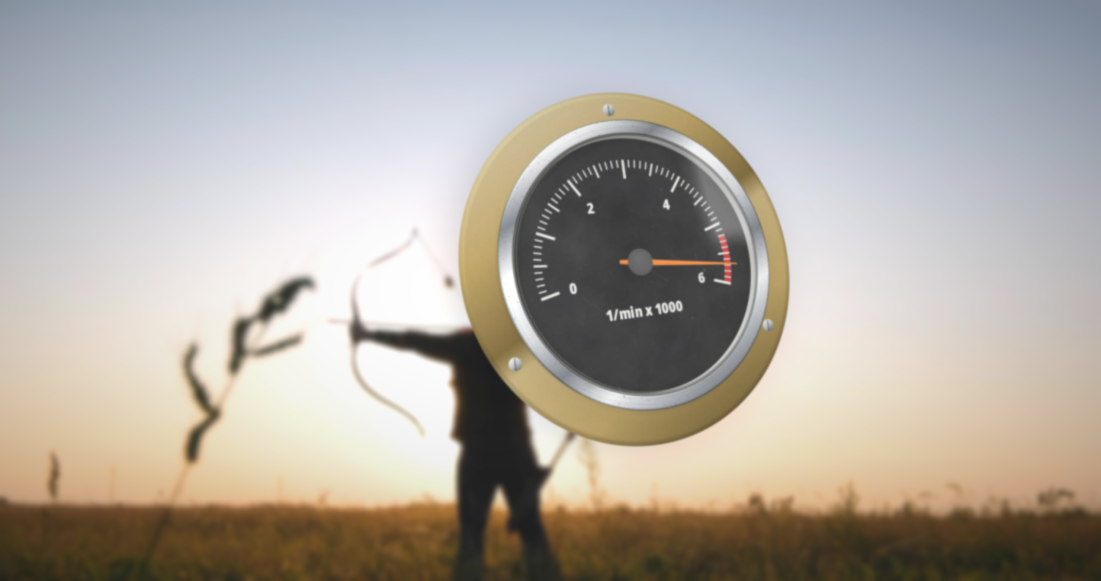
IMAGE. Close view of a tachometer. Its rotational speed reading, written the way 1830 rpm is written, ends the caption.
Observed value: 5700 rpm
